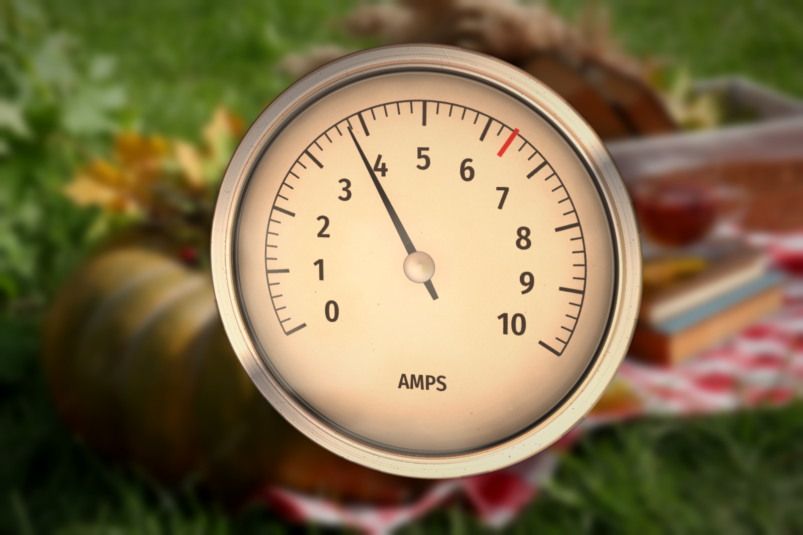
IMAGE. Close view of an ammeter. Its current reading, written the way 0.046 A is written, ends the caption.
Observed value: 3.8 A
